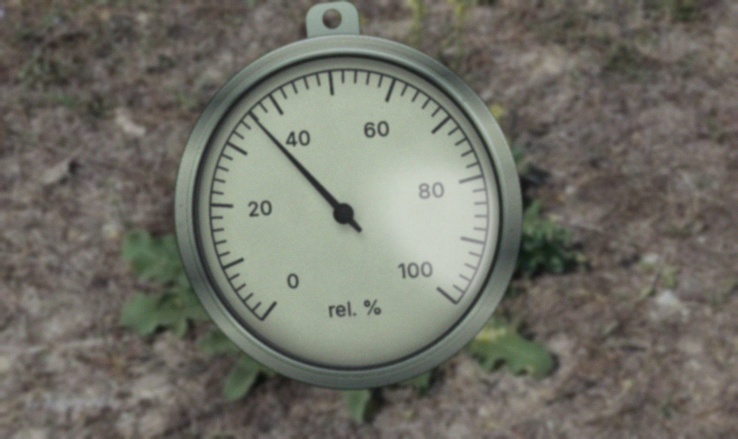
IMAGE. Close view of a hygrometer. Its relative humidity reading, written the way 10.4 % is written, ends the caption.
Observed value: 36 %
